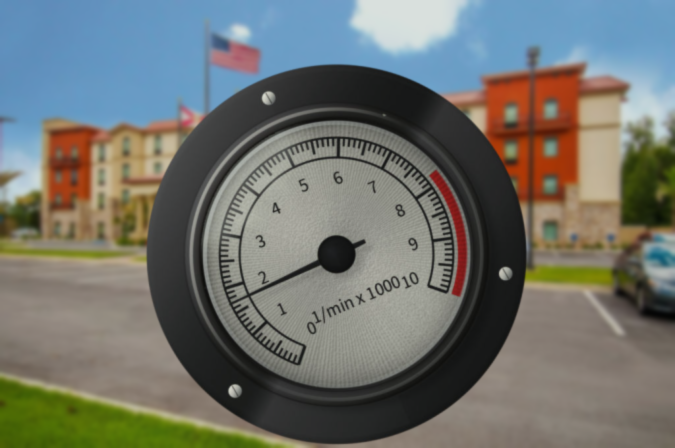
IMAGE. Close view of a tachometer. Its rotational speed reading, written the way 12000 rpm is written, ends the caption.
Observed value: 1700 rpm
